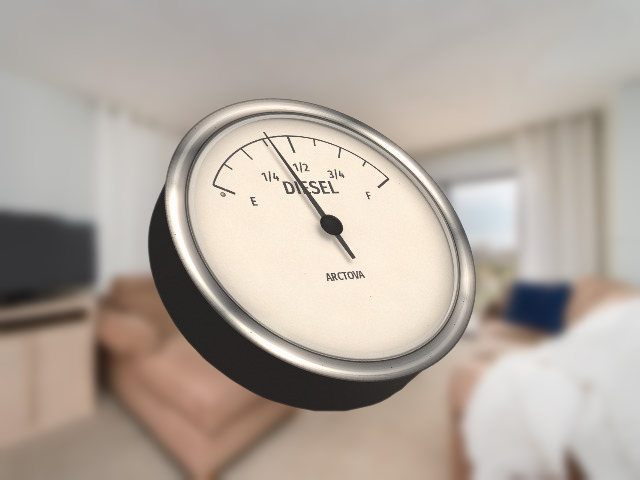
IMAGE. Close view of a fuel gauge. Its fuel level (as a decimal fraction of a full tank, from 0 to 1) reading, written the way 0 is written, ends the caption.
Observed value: 0.375
